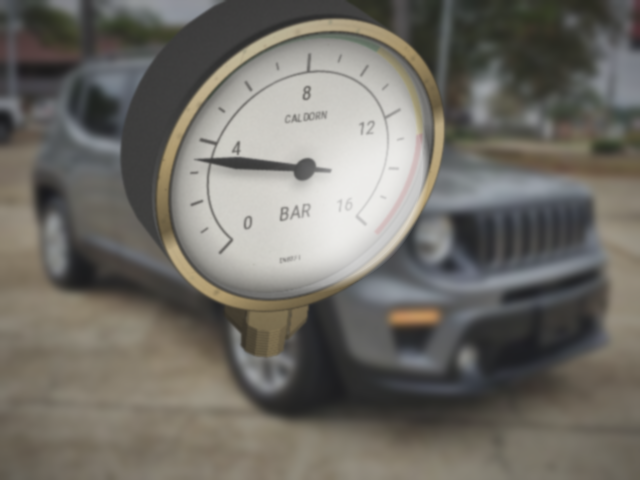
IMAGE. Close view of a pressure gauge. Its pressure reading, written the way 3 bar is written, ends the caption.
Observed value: 3.5 bar
